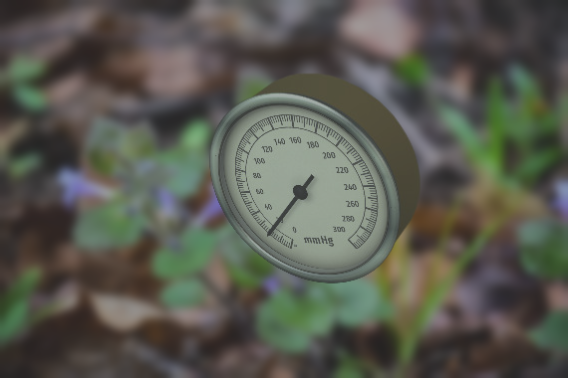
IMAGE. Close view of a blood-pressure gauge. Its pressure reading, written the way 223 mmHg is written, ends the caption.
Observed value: 20 mmHg
